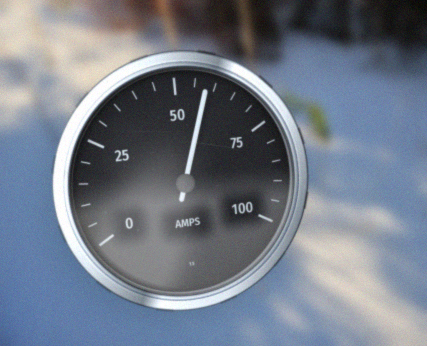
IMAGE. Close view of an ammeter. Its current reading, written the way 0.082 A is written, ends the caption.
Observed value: 57.5 A
